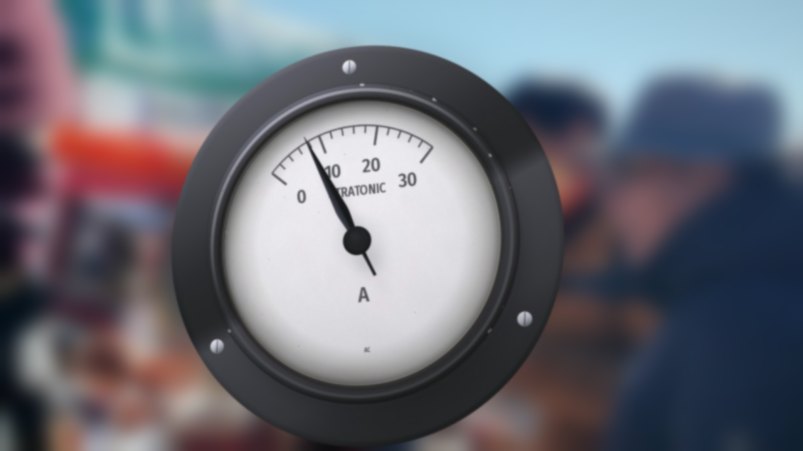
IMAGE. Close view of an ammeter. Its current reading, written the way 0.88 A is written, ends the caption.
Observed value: 8 A
